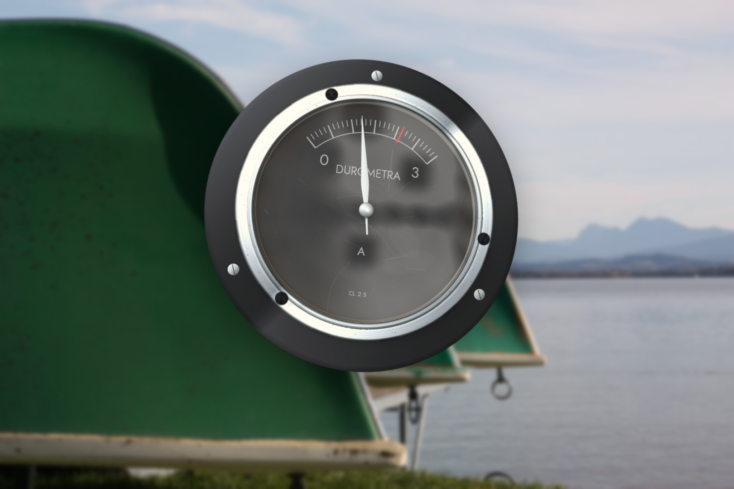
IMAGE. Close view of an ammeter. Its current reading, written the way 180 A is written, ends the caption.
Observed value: 1.2 A
